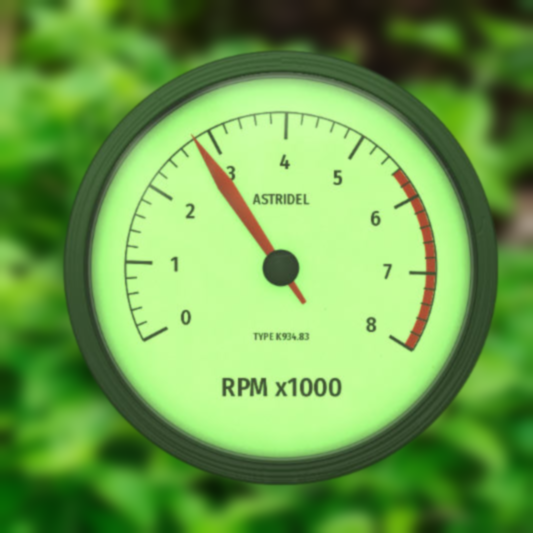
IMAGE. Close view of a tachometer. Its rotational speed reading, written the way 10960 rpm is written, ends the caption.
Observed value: 2800 rpm
